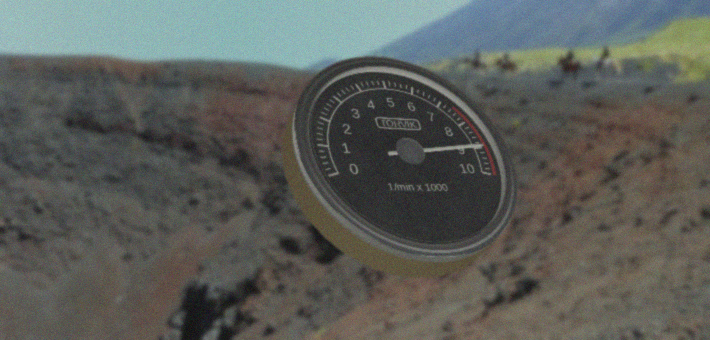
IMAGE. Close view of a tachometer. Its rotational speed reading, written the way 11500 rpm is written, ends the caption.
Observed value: 9000 rpm
